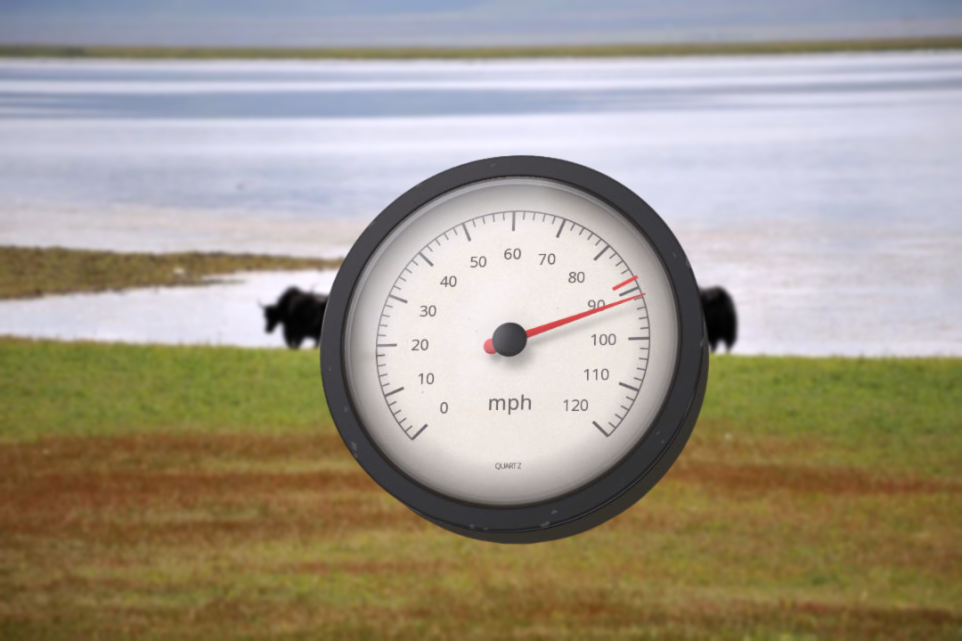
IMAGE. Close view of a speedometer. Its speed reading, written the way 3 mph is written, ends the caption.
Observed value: 92 mph
